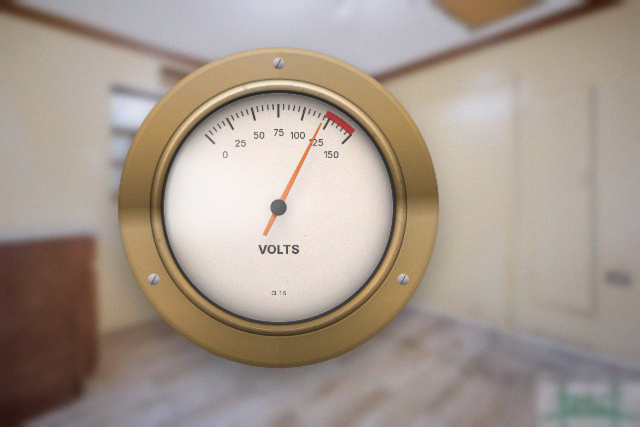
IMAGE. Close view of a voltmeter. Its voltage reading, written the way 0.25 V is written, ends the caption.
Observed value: 120 V
